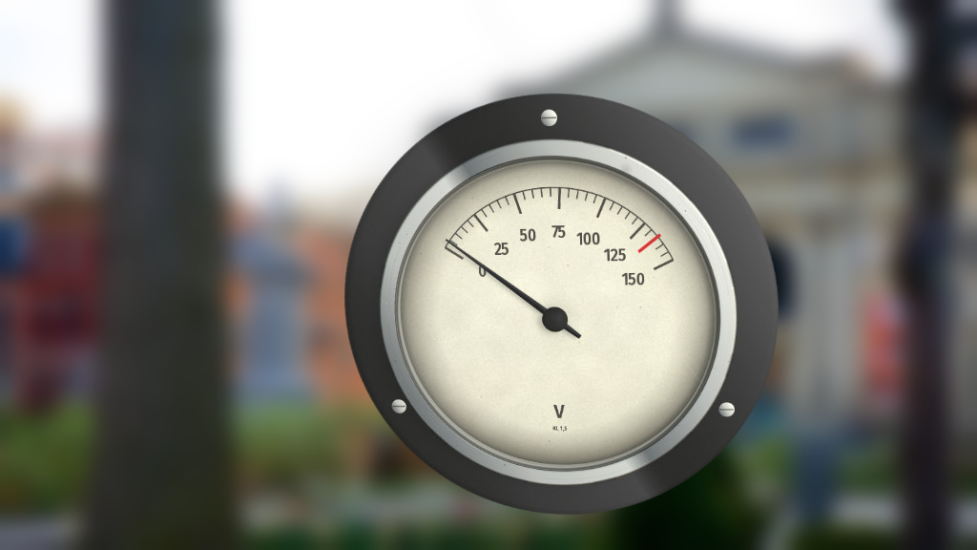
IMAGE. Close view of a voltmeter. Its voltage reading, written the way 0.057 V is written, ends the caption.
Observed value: 5 V
